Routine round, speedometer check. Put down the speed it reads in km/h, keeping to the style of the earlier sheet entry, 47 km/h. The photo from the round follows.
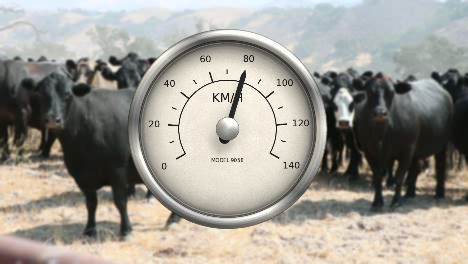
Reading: 80 km/h
